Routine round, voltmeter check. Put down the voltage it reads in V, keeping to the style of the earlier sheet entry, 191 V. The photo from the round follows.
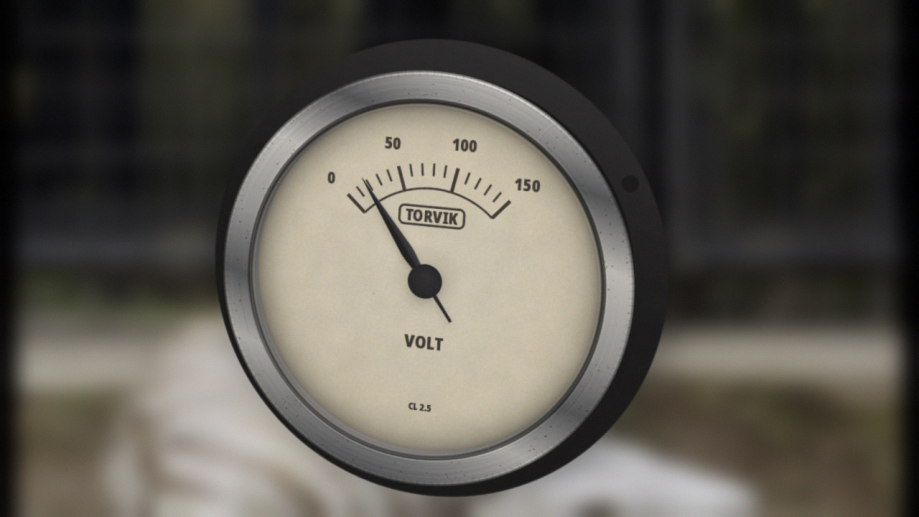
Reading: 20 V
